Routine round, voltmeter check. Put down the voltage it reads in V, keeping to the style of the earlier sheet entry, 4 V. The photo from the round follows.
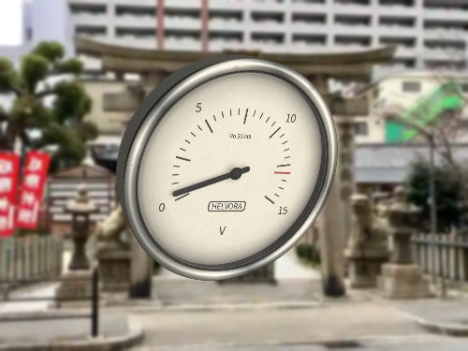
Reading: 0.5 V
